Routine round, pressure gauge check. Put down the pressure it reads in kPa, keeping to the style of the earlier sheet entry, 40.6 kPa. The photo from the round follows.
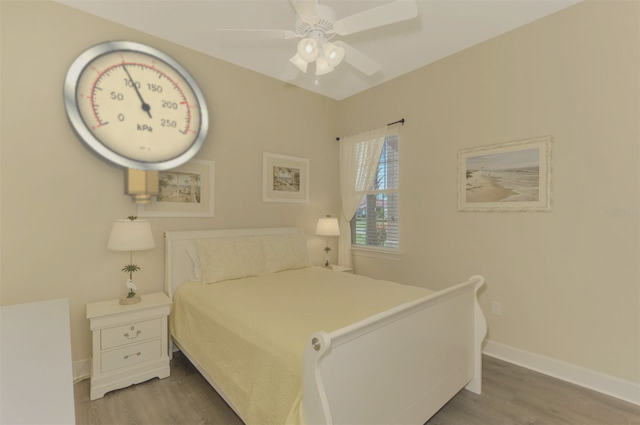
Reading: 100 kPa
